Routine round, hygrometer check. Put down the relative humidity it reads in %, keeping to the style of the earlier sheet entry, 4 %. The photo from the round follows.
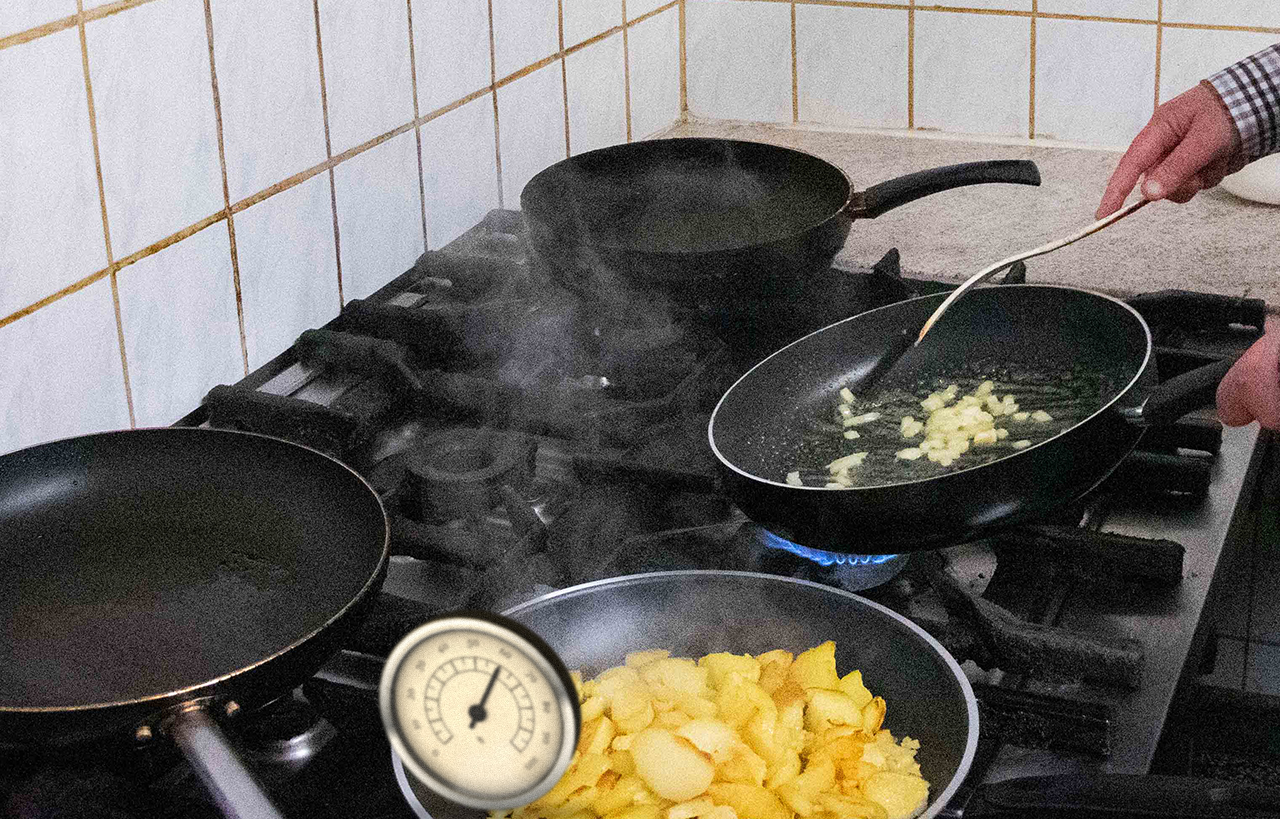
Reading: 60 %
